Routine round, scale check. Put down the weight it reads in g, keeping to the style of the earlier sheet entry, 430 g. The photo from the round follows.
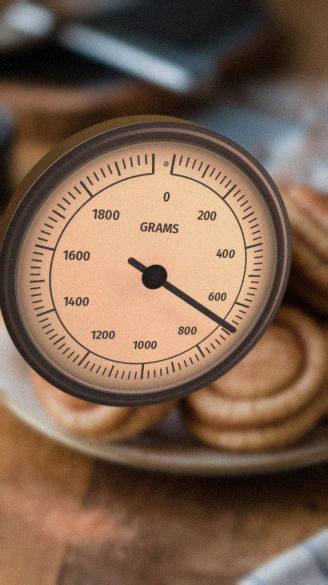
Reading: 680 g
